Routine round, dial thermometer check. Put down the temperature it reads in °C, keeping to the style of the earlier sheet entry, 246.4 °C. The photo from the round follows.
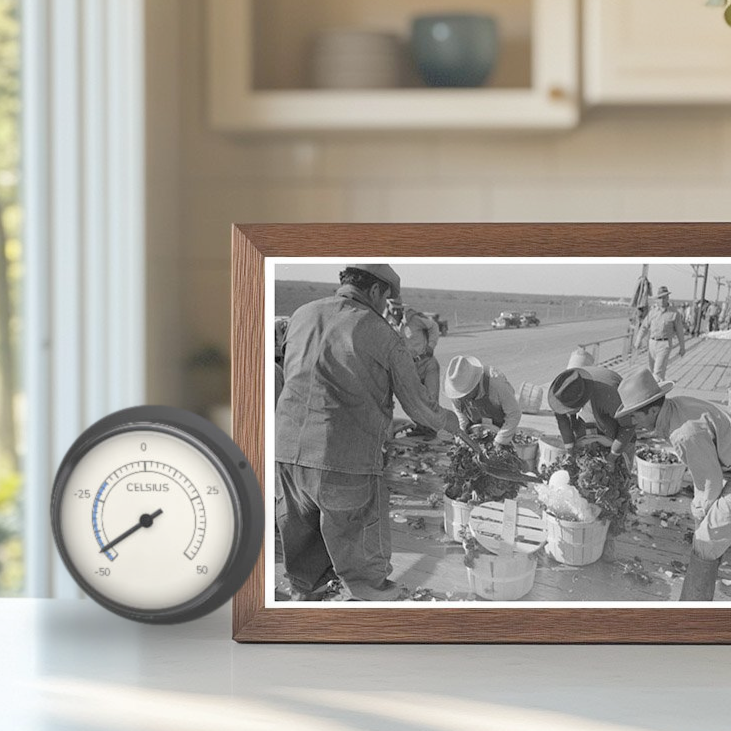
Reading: -45 °C
